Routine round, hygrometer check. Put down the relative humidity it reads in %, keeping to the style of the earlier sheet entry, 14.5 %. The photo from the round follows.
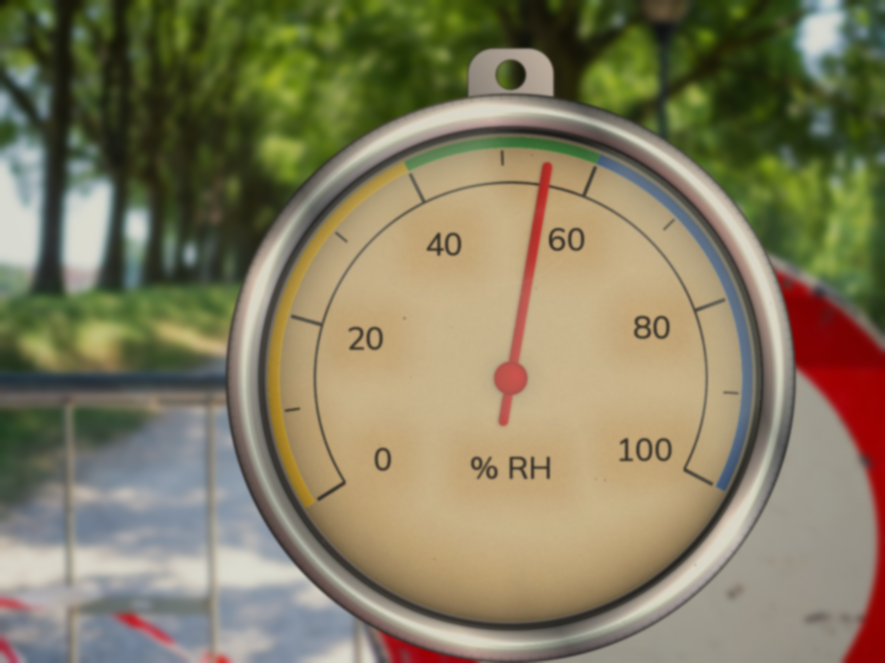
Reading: 55 %
